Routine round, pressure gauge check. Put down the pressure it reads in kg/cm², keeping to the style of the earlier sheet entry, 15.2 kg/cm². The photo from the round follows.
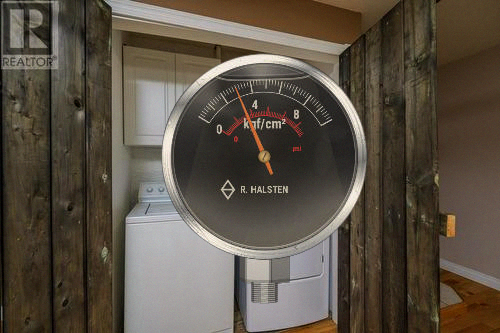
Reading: 3 kg/cm²
